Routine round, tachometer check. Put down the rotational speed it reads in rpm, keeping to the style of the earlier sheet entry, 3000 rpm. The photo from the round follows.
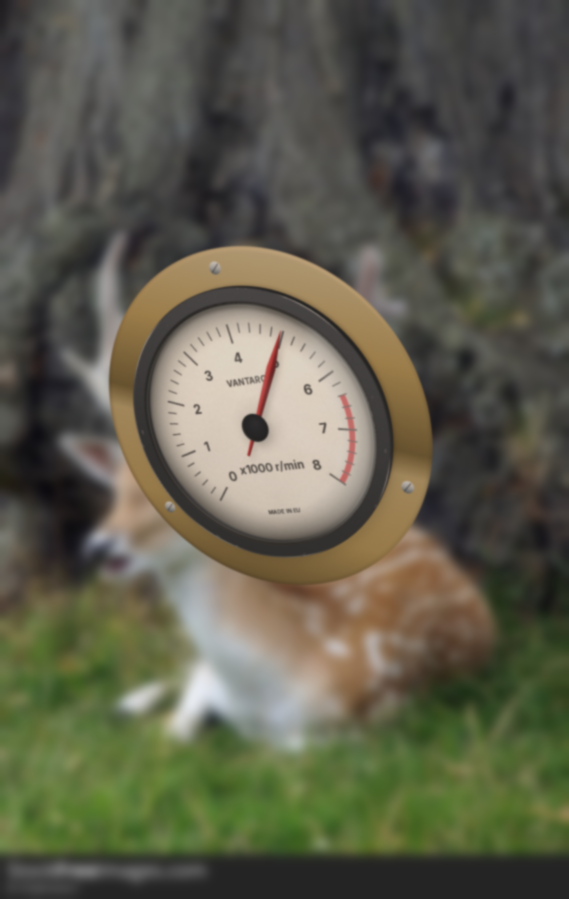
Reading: 5000 rpm
